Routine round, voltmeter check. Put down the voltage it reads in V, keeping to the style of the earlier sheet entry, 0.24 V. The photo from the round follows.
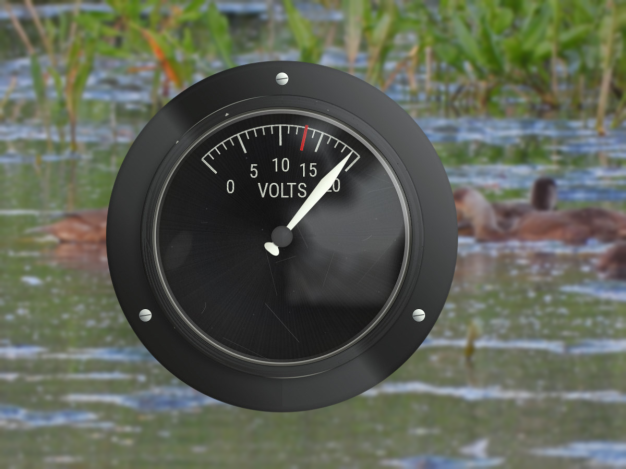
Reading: 19 V
